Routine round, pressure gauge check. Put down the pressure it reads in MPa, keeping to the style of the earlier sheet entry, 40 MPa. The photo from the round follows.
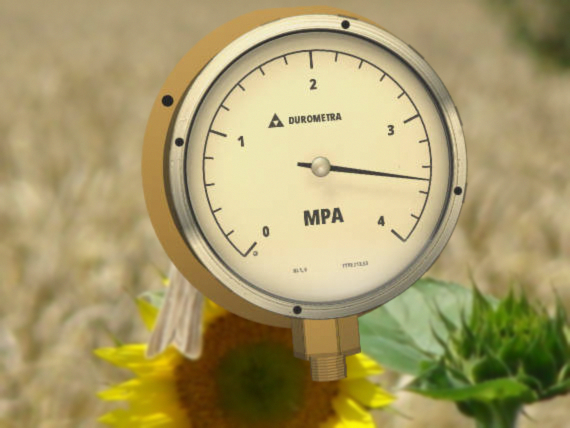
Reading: 3.5 MPa
